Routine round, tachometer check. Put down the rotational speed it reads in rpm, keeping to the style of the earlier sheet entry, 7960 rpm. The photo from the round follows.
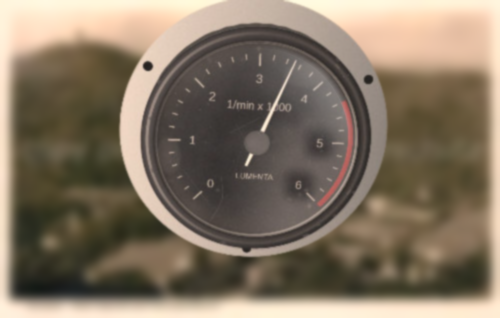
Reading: 3500 rpm
